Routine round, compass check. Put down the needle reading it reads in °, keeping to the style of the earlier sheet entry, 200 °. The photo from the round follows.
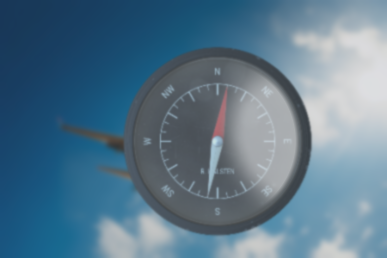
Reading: 10 °
